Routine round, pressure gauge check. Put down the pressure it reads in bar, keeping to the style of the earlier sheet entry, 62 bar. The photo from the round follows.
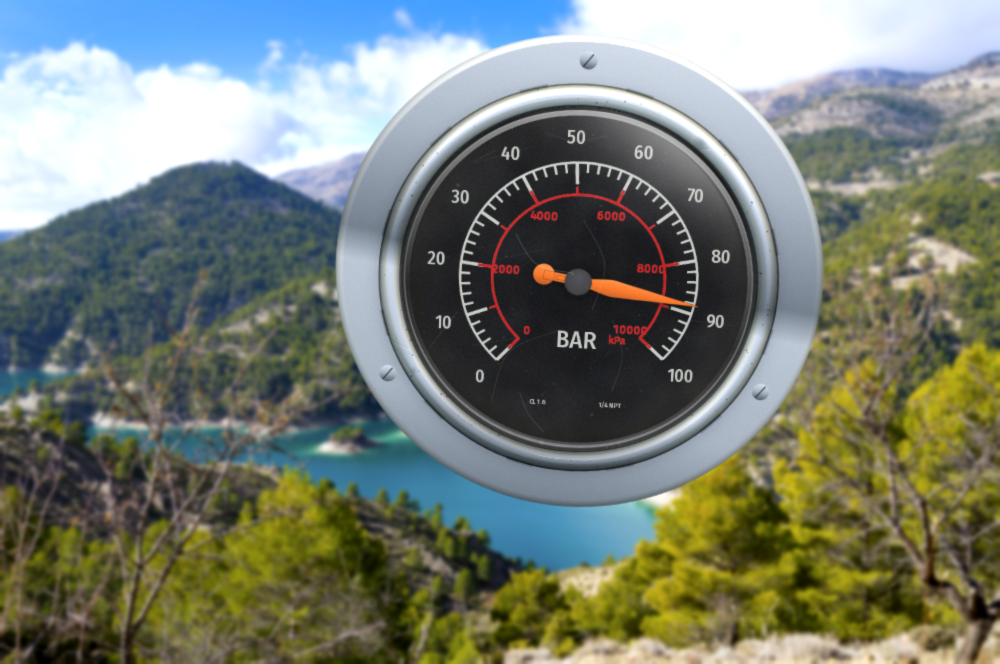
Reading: 88 bar
